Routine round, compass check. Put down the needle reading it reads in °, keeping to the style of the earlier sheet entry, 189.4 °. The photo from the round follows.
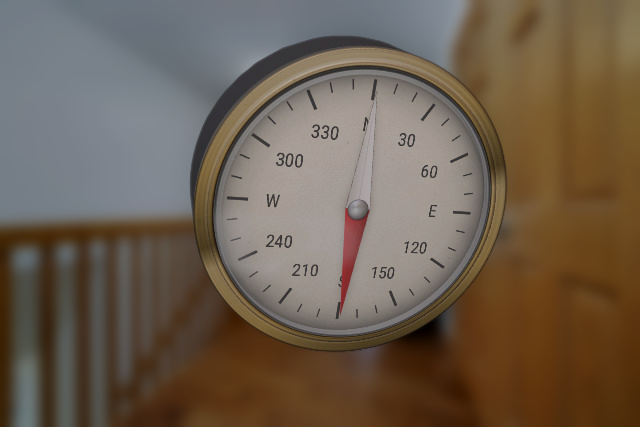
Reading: 180 °
